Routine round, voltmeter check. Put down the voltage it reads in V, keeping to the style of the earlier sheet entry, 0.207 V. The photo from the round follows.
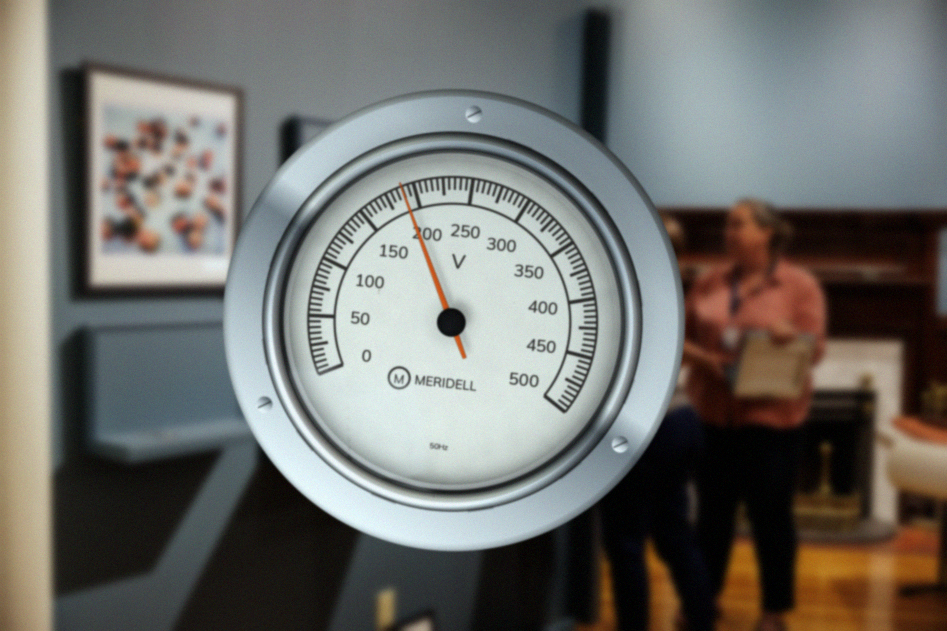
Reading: 190 V
